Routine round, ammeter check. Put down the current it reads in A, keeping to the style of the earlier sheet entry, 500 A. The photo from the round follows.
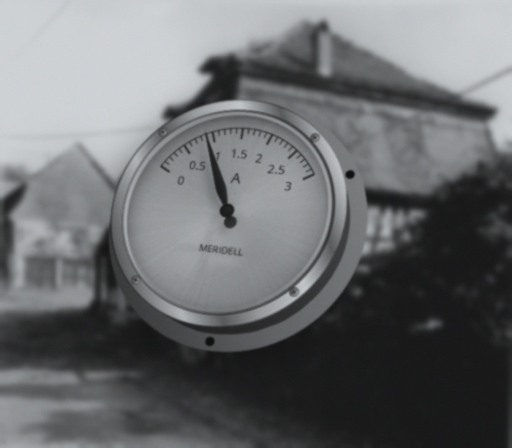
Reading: 0.9 A
